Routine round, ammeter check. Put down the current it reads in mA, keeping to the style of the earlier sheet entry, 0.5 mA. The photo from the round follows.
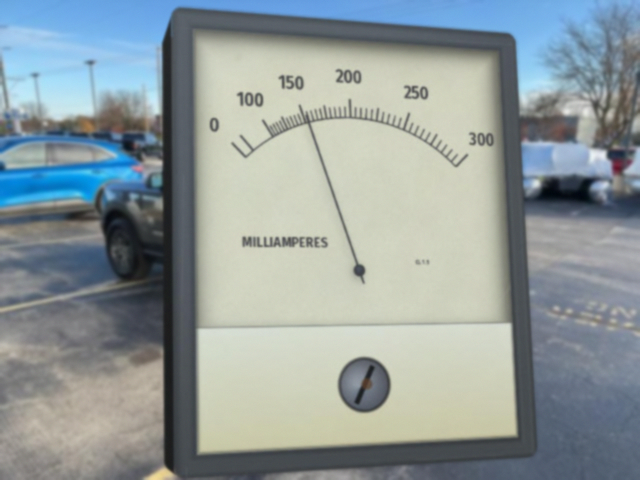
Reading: 150 mA
